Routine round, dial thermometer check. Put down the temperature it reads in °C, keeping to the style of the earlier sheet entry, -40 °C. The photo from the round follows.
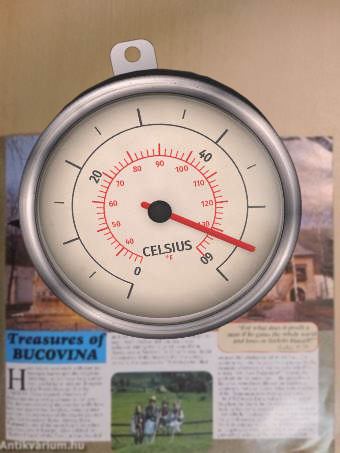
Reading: 55 °C
